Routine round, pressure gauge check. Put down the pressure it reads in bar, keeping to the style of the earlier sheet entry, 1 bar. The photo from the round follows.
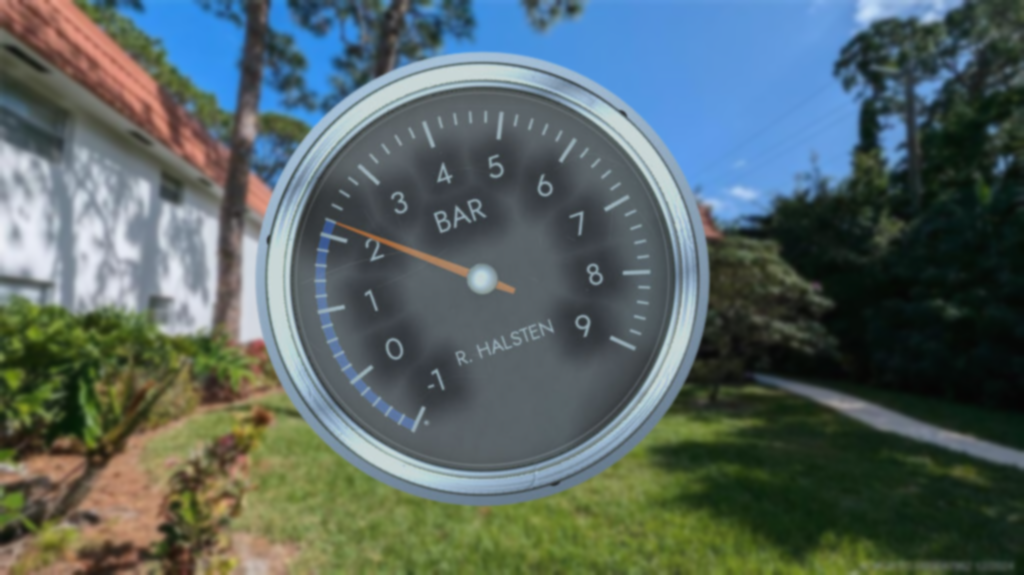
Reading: 2.2 bar
